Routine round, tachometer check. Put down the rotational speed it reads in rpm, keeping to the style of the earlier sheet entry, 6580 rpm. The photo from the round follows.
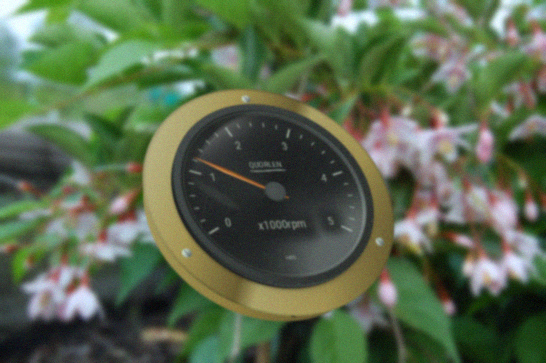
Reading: 1200 rpm
